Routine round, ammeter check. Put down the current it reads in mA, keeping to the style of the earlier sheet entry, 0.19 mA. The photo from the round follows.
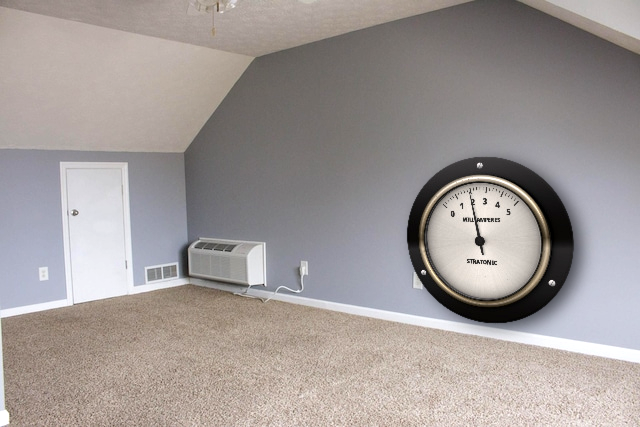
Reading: 2 mA
